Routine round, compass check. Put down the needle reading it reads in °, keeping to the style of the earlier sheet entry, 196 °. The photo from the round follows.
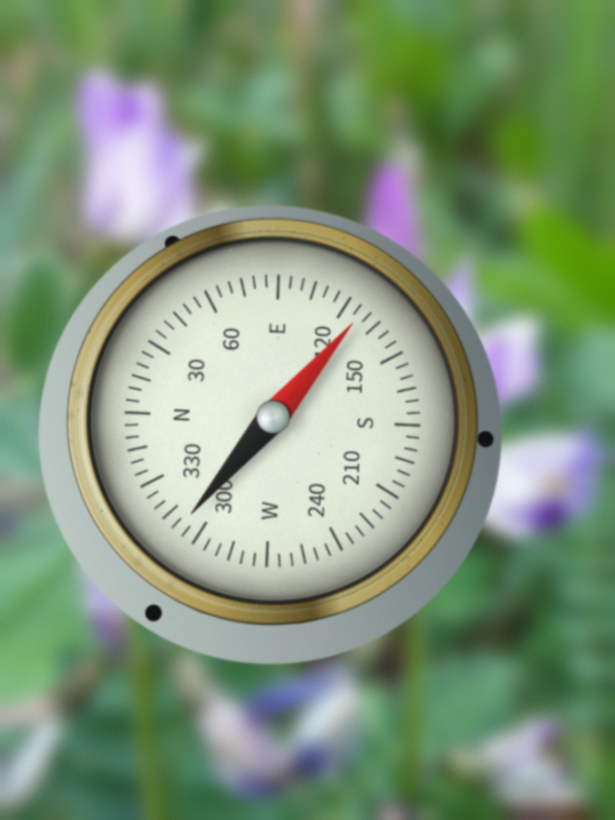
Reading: 127.5 °
